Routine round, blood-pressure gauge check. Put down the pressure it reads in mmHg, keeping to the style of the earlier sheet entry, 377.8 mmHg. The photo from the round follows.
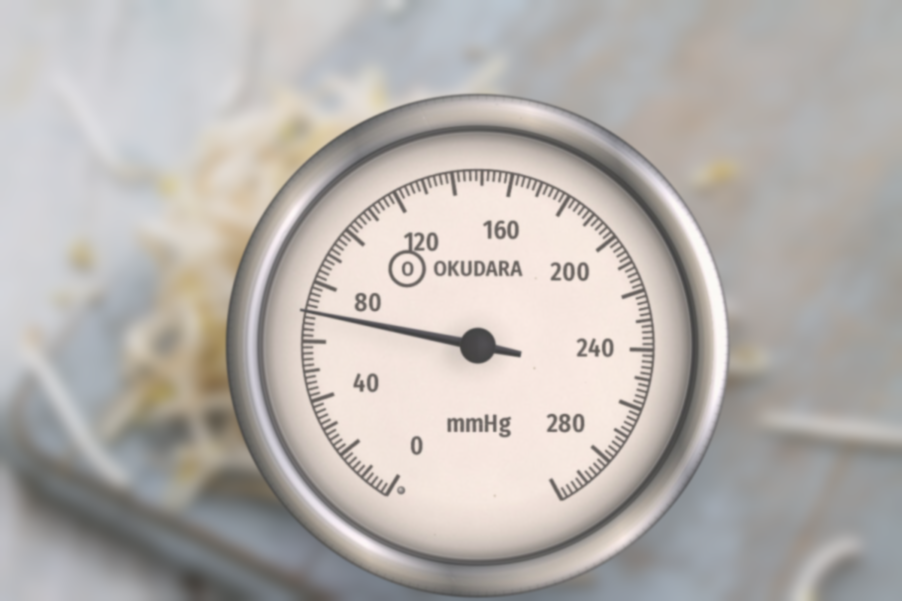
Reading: 70 mmHg
